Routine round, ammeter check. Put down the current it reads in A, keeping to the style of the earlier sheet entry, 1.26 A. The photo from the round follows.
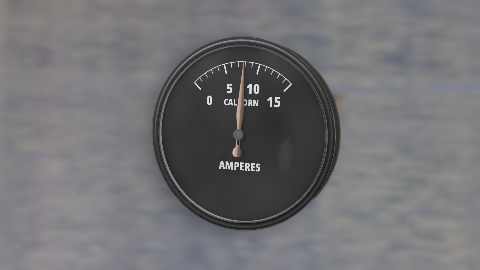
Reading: 8 A
